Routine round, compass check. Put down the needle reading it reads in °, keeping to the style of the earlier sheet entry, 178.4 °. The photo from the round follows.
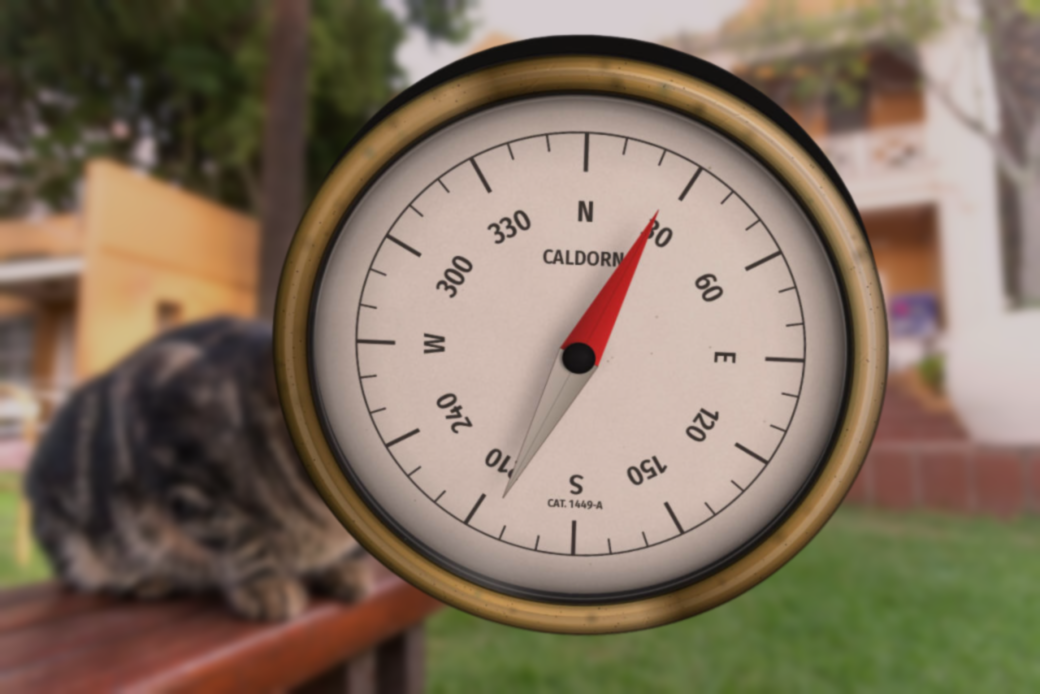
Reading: 25 °
